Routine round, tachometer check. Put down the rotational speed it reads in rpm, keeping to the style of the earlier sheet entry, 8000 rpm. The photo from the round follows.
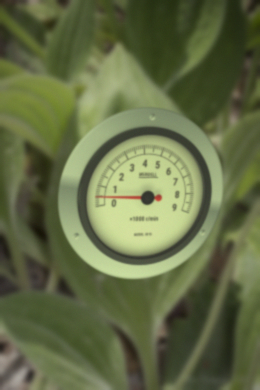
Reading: 500 rpm
